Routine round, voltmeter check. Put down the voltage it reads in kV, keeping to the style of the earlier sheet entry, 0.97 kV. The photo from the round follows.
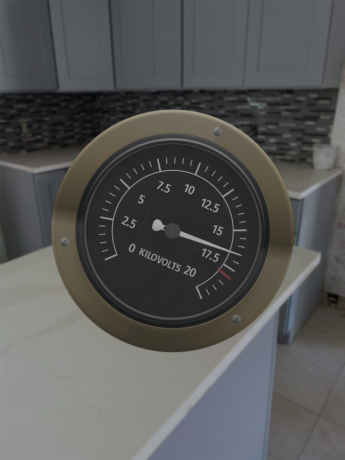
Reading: 16.5 kV
